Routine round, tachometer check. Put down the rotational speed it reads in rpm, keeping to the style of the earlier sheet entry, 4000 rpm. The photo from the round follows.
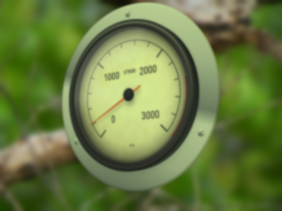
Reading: 200 rpm
